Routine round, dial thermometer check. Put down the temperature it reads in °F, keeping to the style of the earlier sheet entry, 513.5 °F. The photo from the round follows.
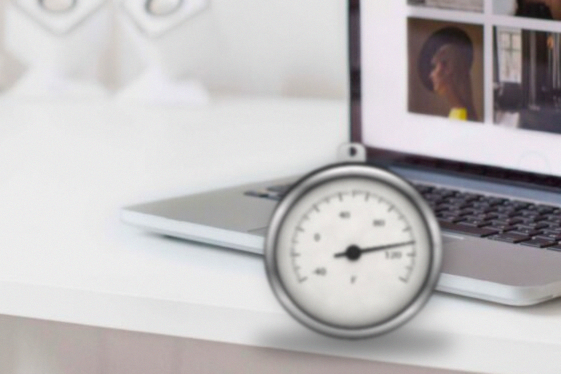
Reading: 110 °F
